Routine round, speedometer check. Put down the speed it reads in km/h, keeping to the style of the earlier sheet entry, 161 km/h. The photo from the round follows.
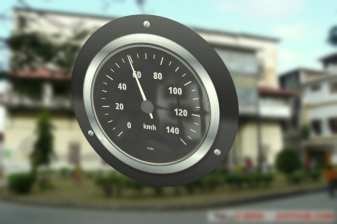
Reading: 60 km/h
